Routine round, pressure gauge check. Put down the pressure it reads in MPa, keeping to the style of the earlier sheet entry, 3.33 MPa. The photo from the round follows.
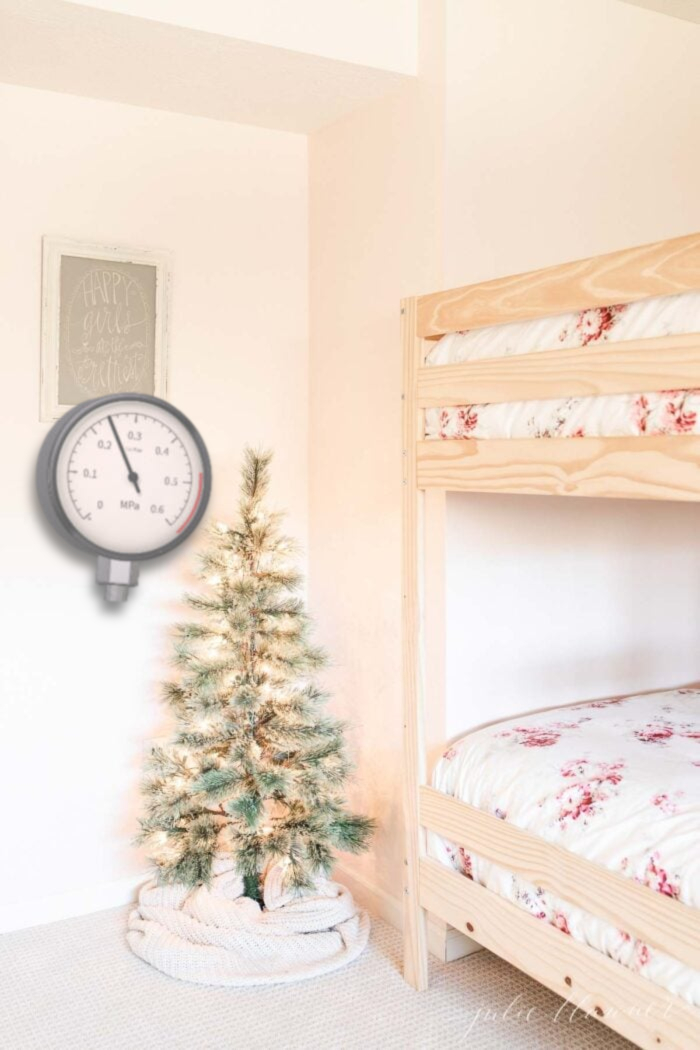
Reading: 0.24 MPa
